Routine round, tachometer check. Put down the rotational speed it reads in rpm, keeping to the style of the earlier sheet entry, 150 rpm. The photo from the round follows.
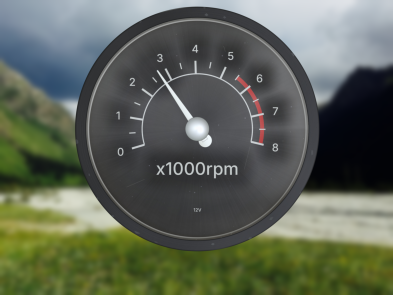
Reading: 2750 rpm
